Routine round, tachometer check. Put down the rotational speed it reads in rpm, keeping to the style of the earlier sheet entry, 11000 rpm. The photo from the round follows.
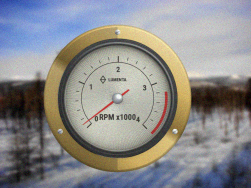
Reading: 100 rpm
